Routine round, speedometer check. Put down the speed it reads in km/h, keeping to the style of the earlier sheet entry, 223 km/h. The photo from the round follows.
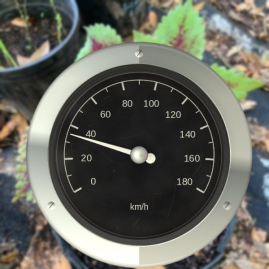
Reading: 35 km/h
